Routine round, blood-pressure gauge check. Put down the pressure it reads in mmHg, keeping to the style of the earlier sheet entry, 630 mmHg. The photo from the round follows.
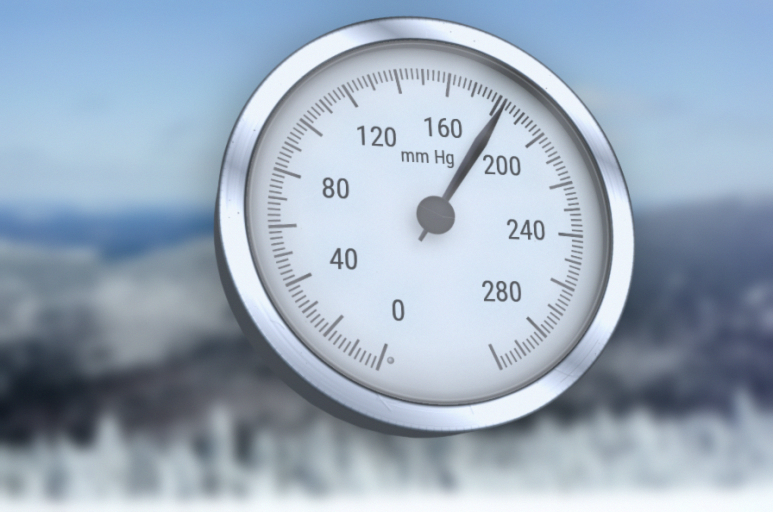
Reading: 182 mmHg
